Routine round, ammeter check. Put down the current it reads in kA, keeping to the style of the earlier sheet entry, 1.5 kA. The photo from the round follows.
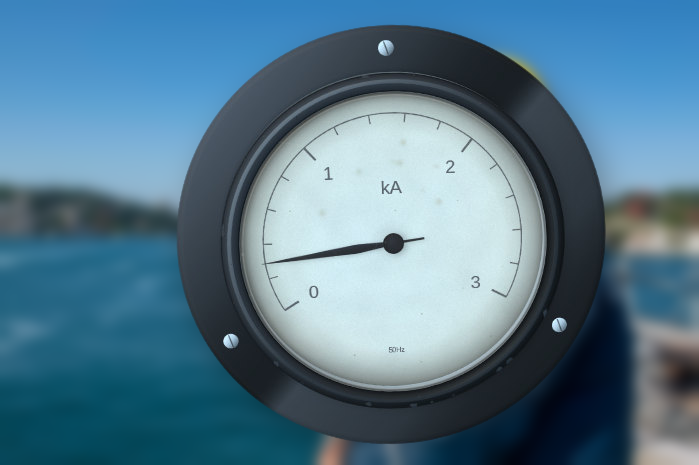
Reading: 0.3 kA
